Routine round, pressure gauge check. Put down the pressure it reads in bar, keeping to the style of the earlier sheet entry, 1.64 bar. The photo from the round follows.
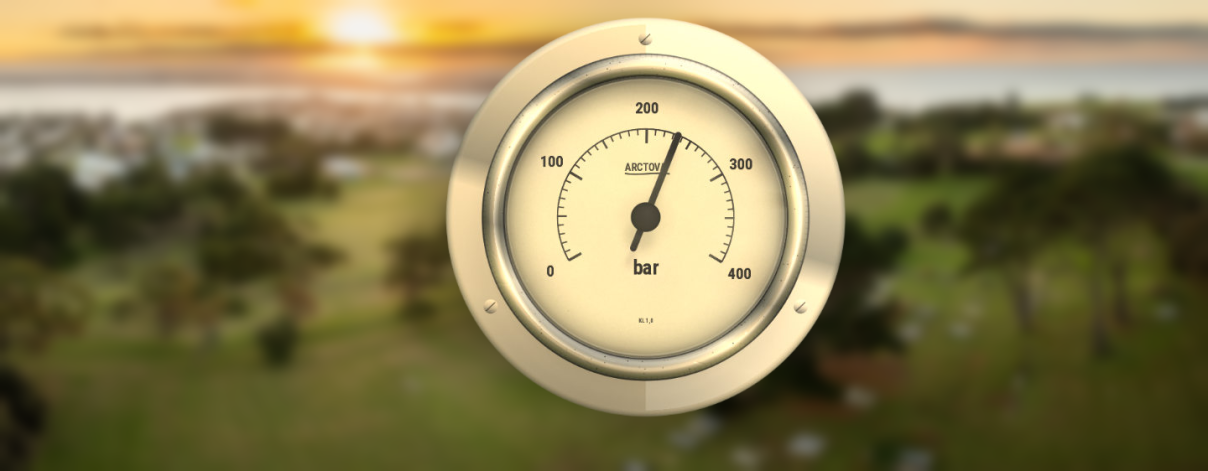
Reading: 235 bar
